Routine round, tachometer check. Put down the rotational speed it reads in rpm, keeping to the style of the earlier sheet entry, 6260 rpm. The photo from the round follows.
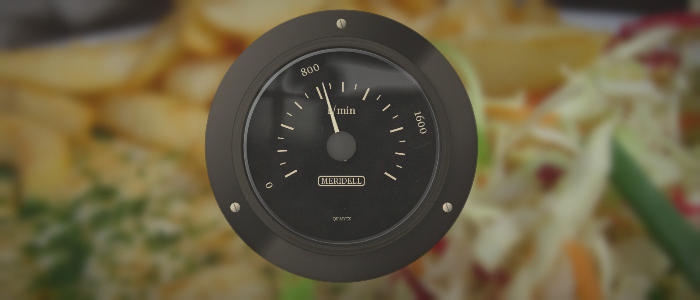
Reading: 850 rpm
